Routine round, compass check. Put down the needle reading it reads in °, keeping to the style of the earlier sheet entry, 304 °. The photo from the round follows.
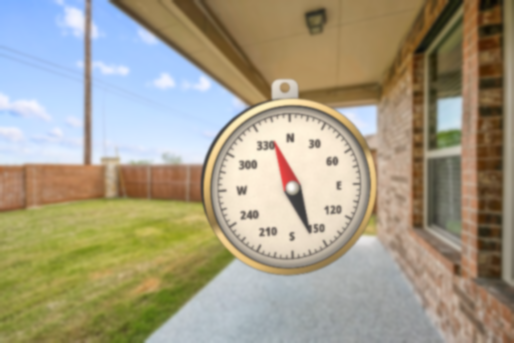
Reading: 340 °
